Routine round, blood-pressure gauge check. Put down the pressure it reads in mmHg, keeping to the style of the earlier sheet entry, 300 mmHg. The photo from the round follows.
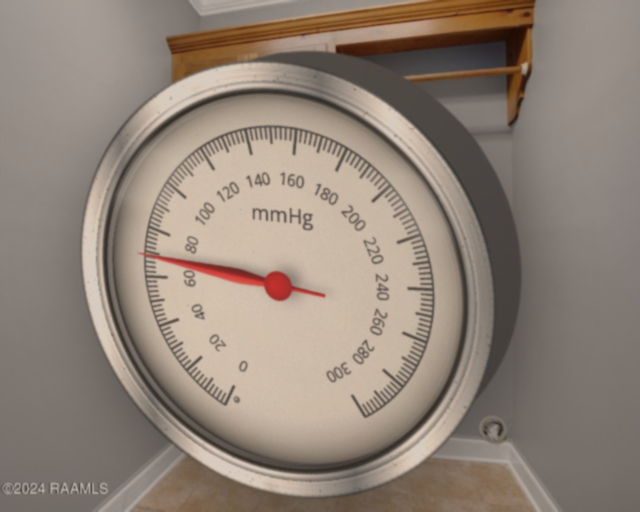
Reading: 70 mmHg
